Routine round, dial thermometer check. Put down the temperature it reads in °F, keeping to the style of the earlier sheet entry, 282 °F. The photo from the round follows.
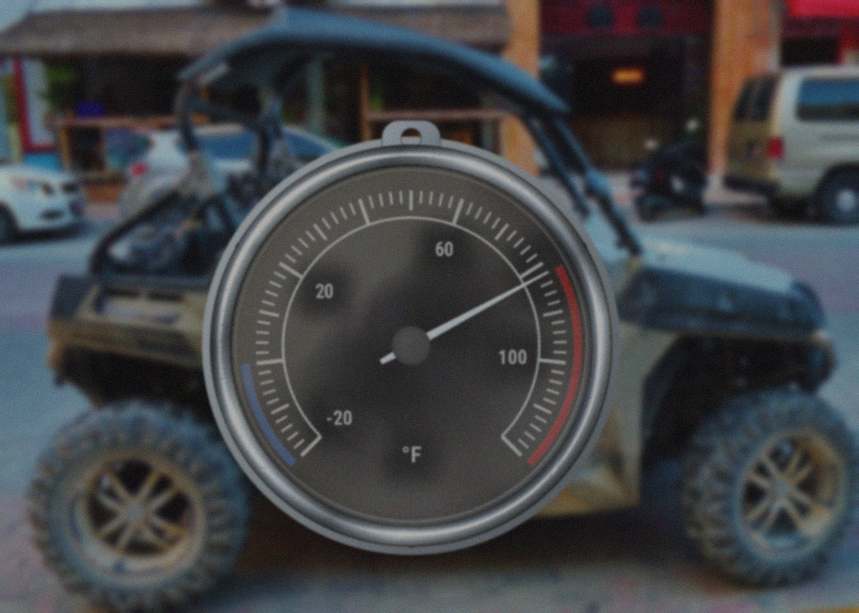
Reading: 82 °F
